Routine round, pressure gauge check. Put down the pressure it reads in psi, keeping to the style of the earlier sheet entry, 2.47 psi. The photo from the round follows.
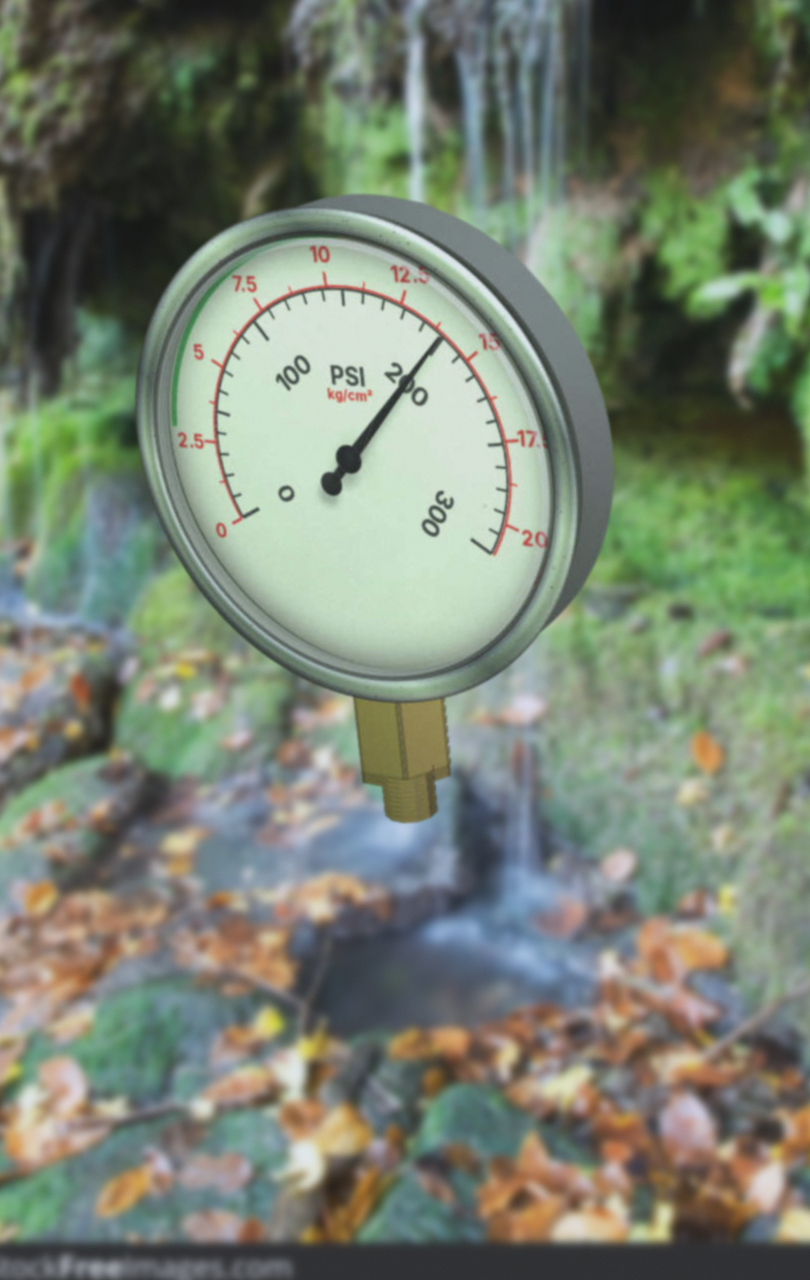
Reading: 200 psi
